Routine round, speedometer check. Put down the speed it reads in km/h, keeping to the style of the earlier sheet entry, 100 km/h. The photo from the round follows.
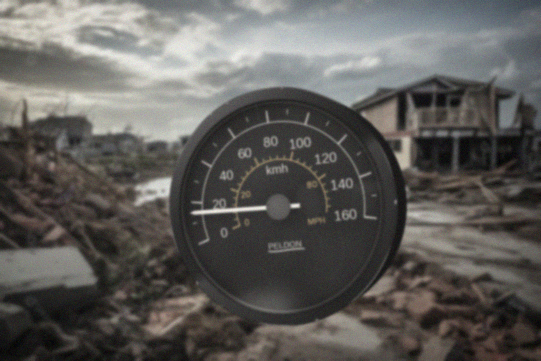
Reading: 15 km/h
